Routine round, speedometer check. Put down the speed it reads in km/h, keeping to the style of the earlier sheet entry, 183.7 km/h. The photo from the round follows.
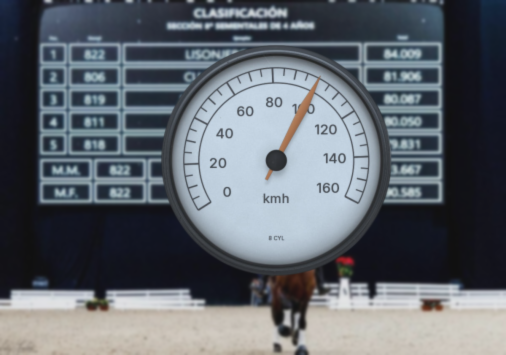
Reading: 100 km/h
